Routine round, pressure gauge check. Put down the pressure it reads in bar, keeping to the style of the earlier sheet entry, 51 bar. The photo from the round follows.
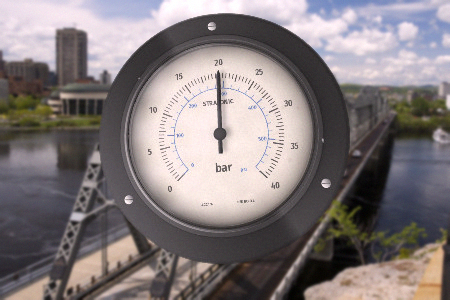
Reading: 20 bar
